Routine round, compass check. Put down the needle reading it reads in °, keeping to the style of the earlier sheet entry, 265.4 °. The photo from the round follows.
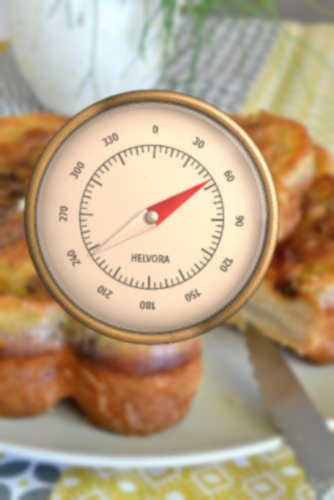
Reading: 55 °
